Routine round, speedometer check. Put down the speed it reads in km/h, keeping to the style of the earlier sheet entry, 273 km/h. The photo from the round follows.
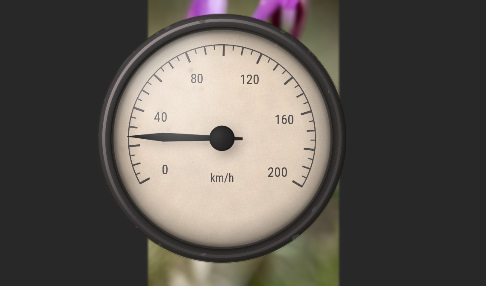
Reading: 25 km/h
